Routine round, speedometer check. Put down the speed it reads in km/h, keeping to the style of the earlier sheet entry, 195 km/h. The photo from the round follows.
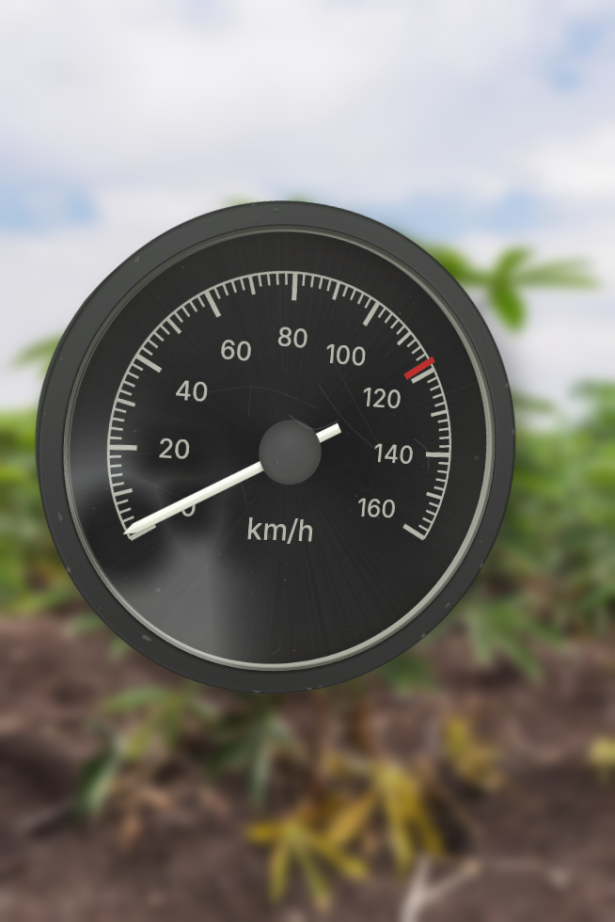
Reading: 2 km/h
